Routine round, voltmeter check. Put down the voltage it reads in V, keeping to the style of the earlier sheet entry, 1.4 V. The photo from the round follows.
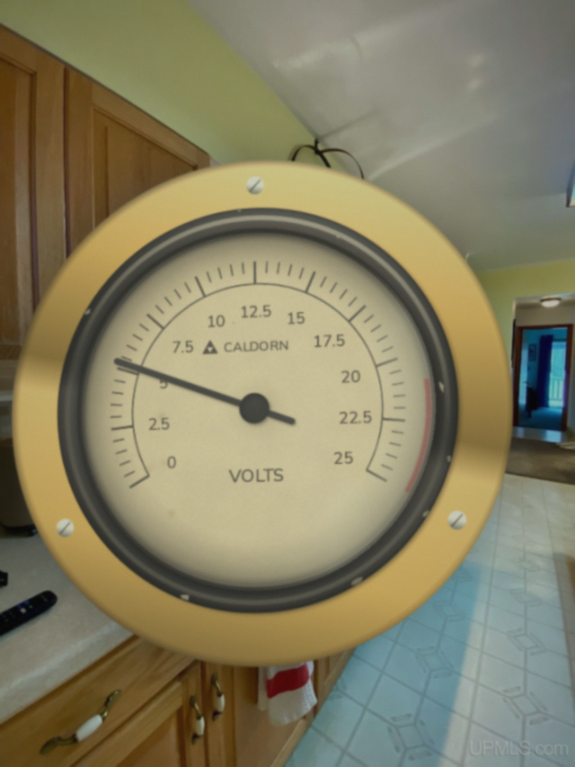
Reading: 5.25 V
